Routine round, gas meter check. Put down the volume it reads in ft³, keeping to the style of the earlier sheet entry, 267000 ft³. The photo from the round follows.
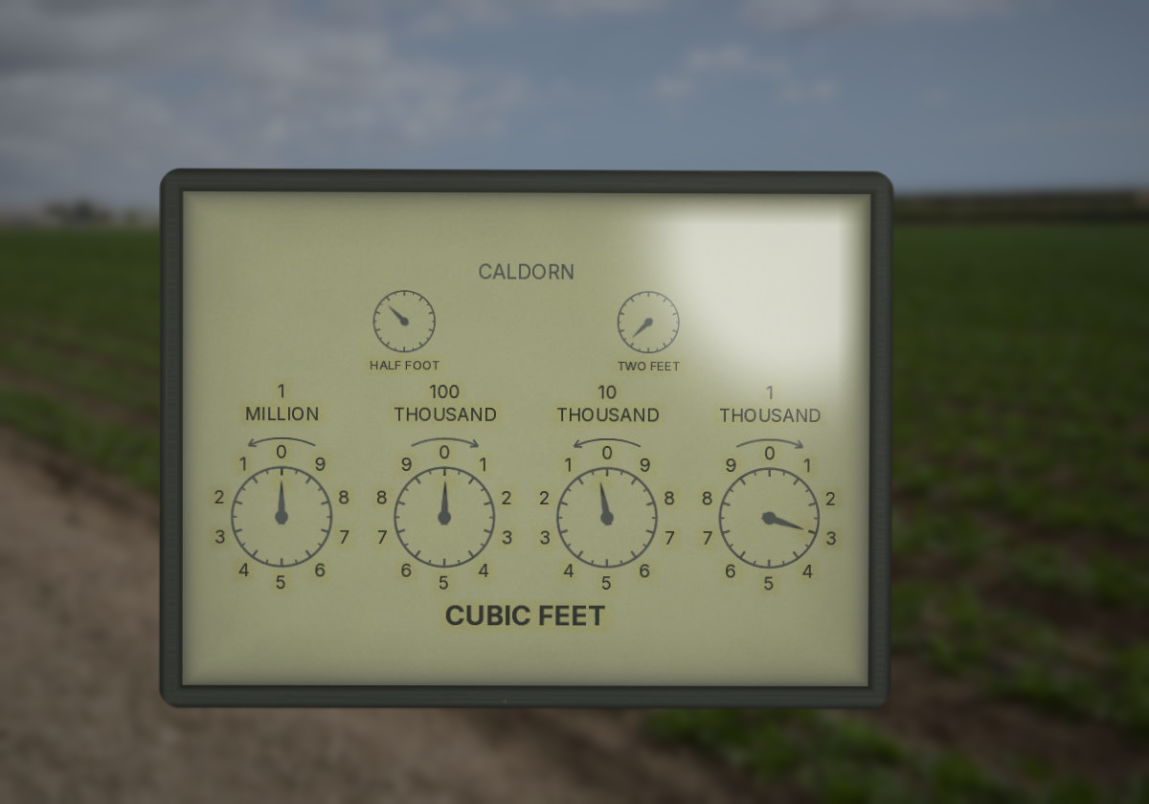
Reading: 300 ft³
